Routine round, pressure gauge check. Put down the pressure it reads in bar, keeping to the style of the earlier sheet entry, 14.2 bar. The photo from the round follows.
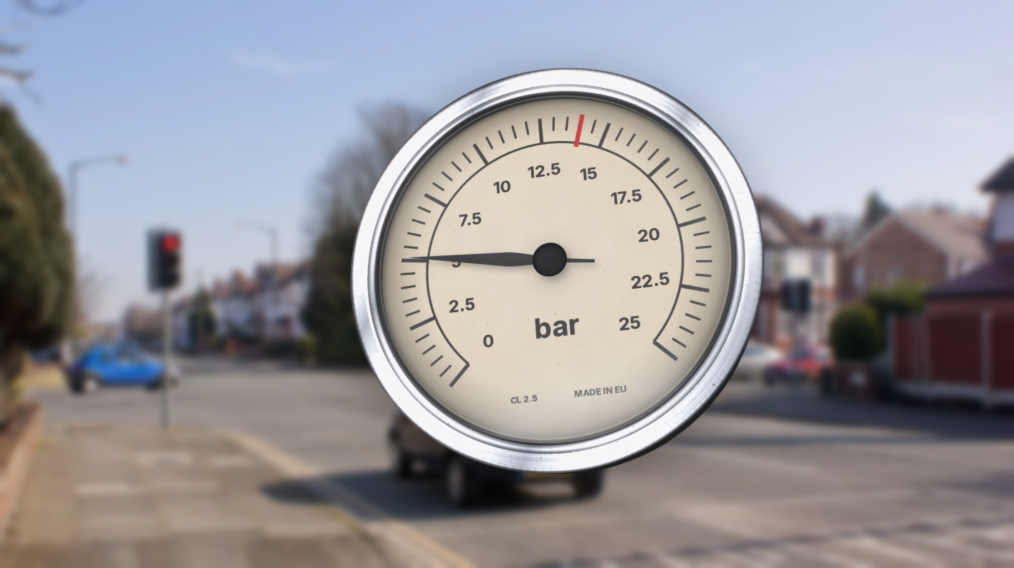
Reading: 5 bar
